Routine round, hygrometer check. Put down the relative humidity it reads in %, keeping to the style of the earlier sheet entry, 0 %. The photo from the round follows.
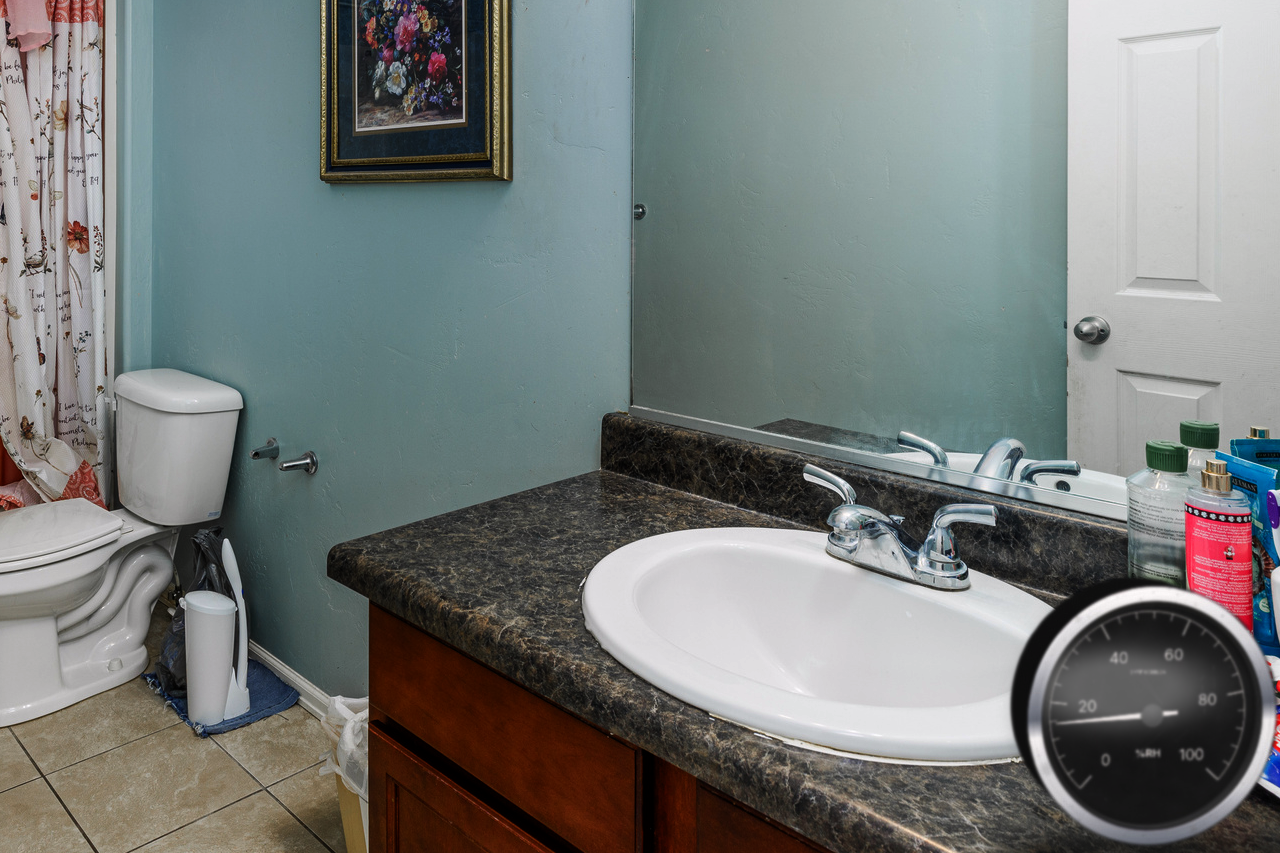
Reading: 16 %
